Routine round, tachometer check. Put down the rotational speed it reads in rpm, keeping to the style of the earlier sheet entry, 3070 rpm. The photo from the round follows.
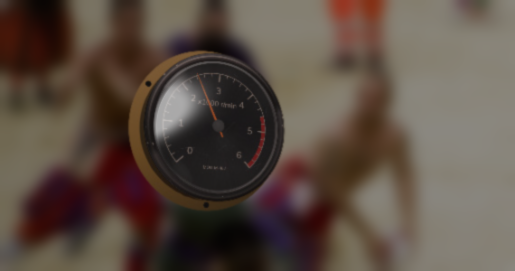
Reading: 2400 rpm
